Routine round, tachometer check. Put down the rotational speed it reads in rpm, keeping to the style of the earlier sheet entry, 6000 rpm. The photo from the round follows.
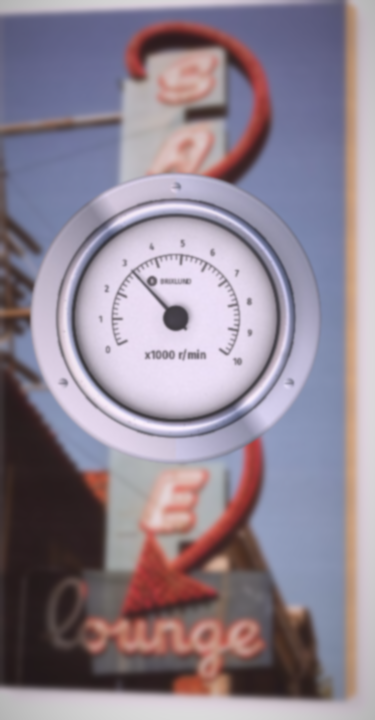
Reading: 3000 rpm
